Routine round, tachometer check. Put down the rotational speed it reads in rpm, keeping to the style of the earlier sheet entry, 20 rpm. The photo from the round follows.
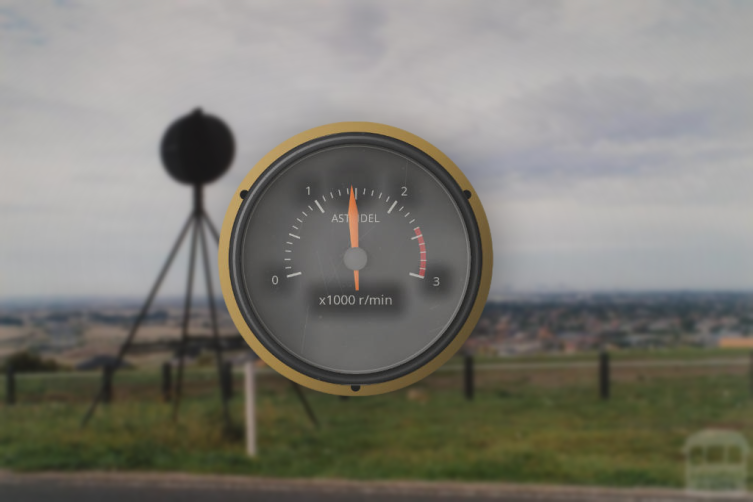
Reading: 1450 rpm
